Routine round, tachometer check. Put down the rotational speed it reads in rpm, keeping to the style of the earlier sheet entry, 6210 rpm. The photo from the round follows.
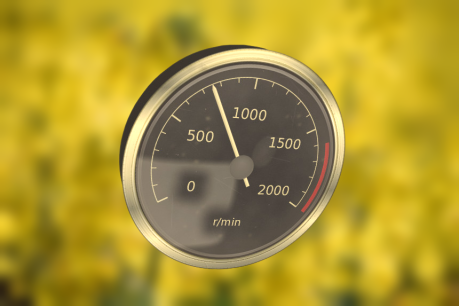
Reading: 750 rpm
